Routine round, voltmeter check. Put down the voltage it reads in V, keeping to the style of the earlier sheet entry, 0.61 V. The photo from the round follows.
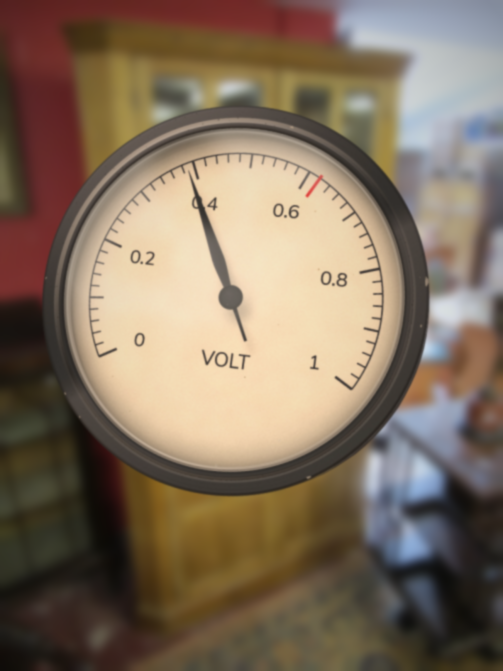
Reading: 0.39 V
